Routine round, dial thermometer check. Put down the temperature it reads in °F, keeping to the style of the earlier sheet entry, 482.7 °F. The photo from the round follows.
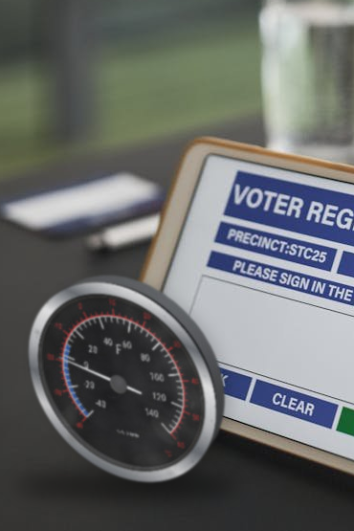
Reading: 0 °F
